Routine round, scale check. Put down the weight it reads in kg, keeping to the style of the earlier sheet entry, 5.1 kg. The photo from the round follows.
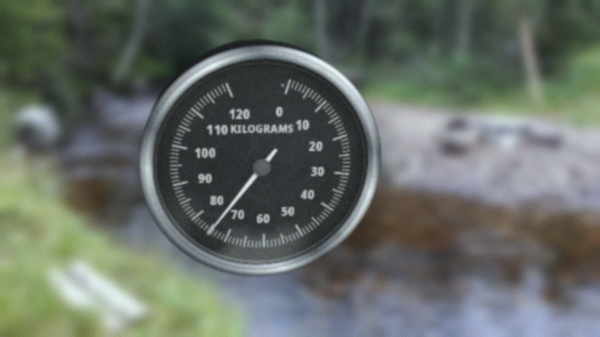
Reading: 75 kg
